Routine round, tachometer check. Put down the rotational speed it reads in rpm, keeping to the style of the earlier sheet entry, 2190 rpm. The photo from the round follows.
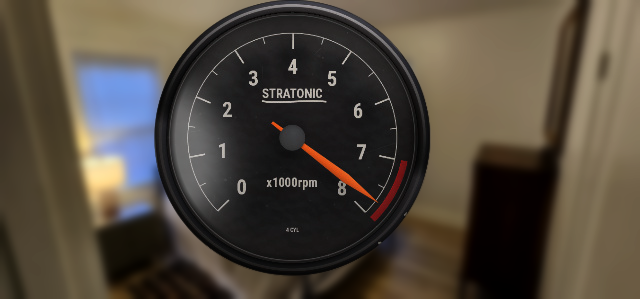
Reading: 7750 rpm
